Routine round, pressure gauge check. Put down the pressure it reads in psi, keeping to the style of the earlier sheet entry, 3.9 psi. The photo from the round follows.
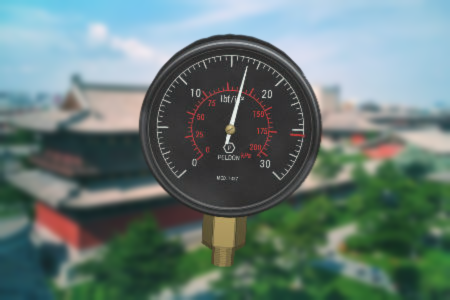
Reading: 16.5 psi
